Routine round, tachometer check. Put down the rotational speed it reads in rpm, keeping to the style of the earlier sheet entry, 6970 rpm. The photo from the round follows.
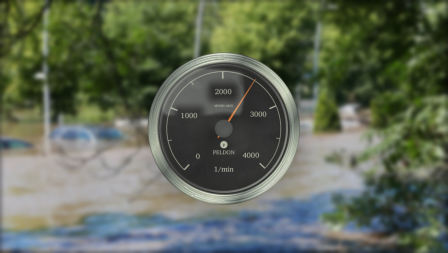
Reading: 2500 rpm
